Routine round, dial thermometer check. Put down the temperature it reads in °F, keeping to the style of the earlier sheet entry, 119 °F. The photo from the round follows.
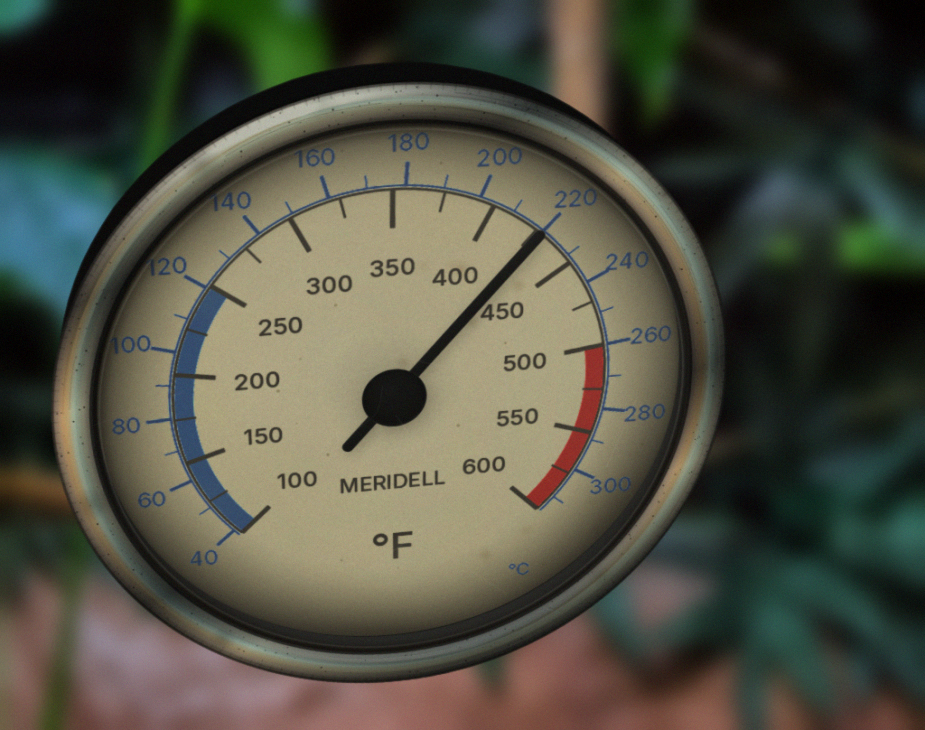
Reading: 425 °F
